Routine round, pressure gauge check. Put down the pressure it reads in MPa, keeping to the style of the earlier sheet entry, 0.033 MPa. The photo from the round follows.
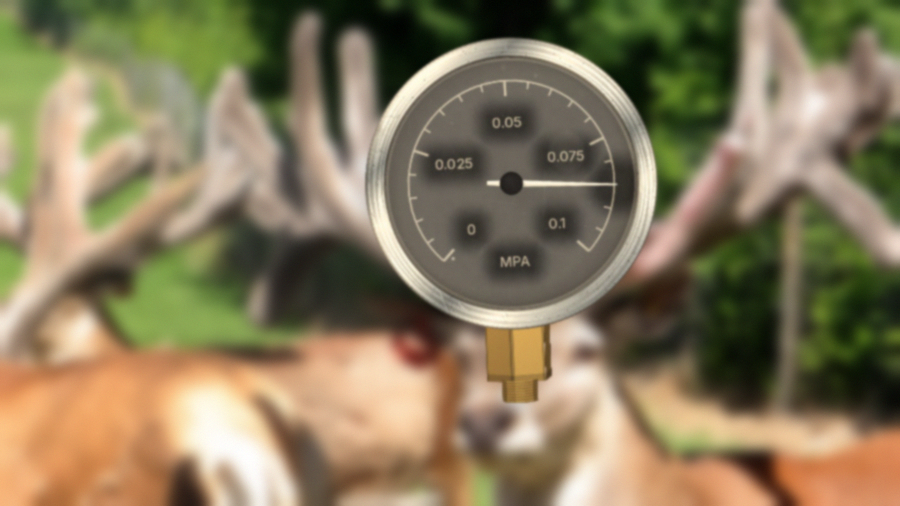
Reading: 0.085 MPa
